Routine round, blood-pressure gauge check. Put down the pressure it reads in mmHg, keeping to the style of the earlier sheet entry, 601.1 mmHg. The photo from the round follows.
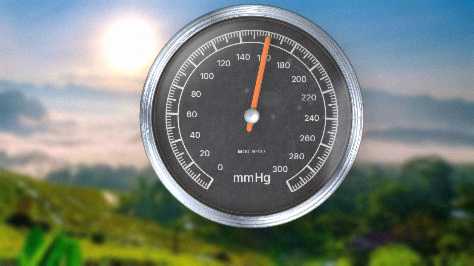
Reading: 160 mmHg
